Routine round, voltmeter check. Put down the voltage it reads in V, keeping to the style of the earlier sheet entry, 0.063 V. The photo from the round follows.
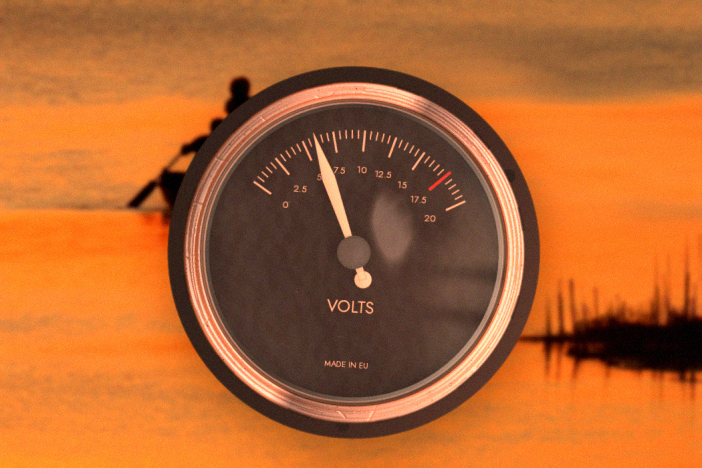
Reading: 6 V
